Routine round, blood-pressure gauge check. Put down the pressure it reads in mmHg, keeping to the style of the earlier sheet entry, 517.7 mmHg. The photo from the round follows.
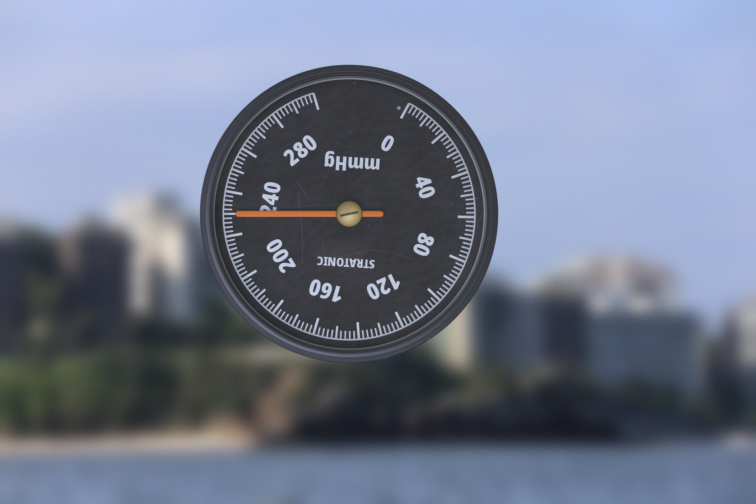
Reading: 230 mmHg
